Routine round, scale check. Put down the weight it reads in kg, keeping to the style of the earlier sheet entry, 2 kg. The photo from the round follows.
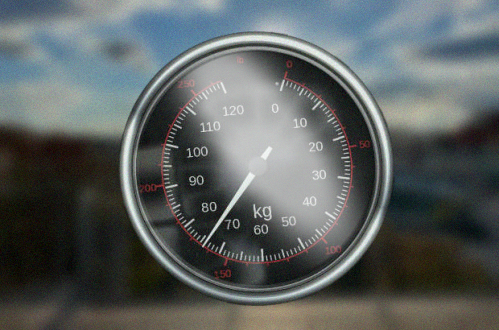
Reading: 74 kg
